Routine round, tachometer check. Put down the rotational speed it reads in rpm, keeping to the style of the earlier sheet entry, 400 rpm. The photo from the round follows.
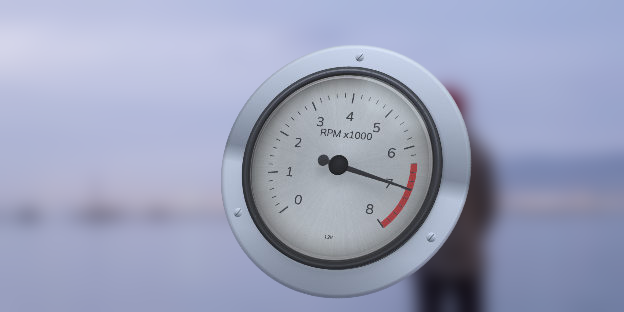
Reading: 7000 rpm
